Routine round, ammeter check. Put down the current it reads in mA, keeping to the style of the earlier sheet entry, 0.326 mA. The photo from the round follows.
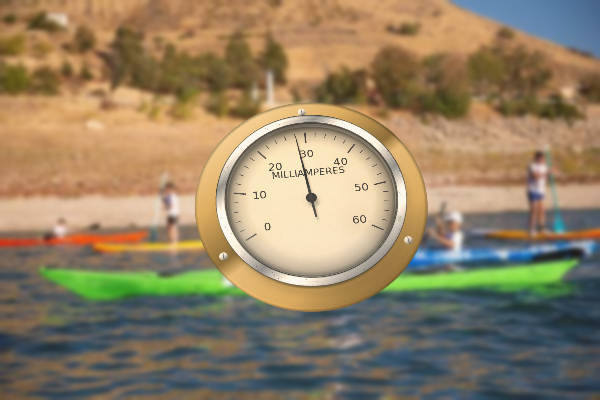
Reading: 28 mA
